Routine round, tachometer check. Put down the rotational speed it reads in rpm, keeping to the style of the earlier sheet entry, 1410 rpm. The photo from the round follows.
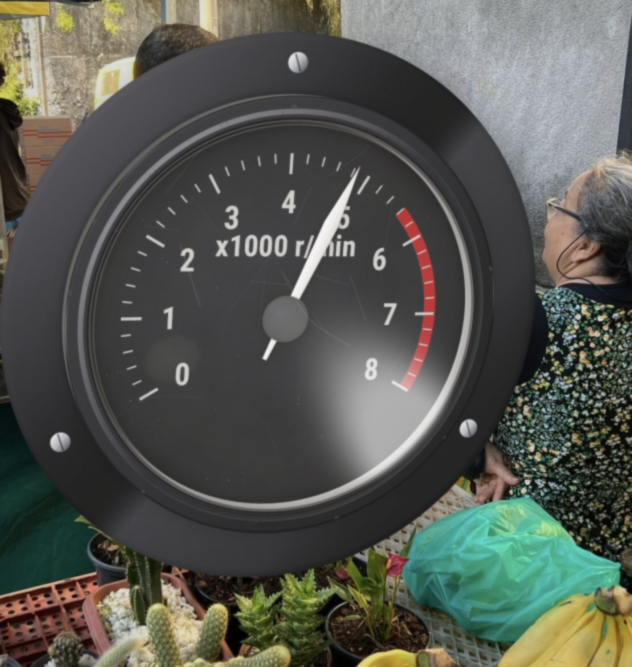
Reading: 4800 rpm
